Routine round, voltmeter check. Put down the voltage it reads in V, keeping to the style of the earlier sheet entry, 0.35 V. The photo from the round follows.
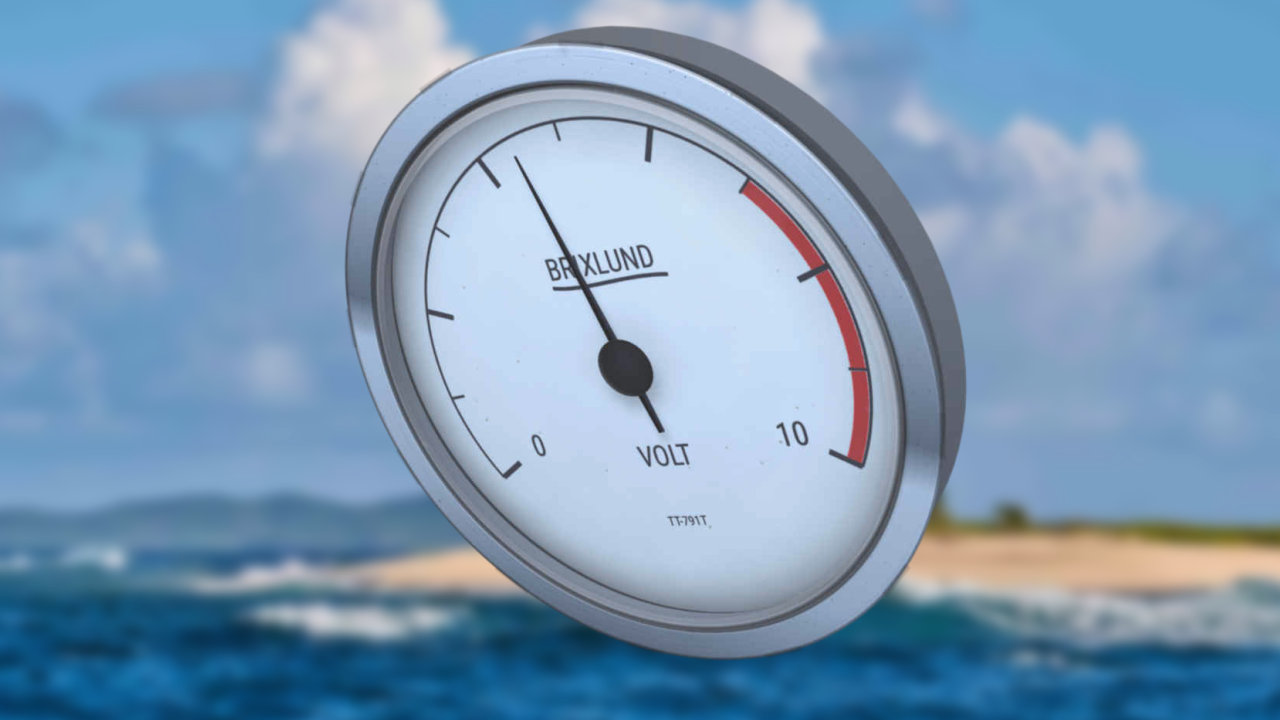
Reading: 4.5 V
